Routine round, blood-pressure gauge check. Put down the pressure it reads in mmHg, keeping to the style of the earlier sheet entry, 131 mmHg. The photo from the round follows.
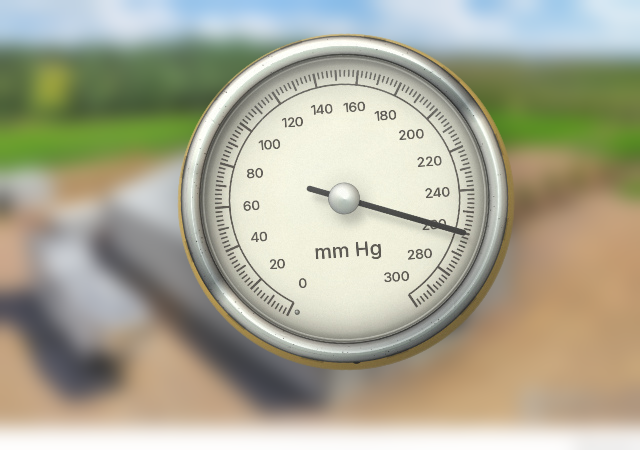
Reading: 260 mmHg
